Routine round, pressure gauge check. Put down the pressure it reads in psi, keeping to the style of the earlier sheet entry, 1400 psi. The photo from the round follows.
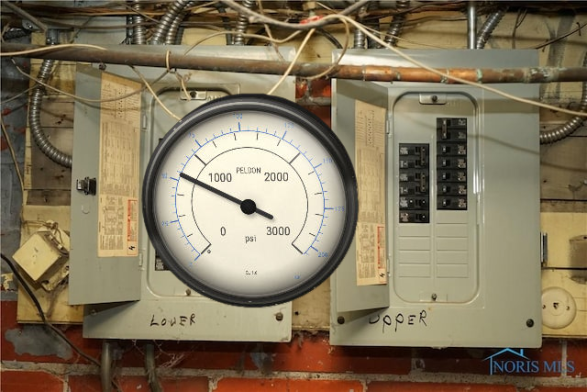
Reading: 800 psi
